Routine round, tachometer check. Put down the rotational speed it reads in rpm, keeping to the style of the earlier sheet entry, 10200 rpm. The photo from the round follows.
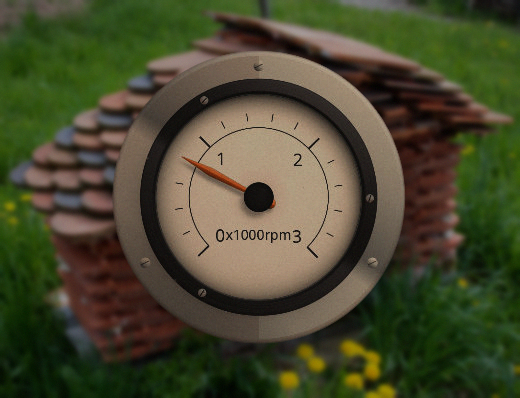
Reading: 800 rpm
